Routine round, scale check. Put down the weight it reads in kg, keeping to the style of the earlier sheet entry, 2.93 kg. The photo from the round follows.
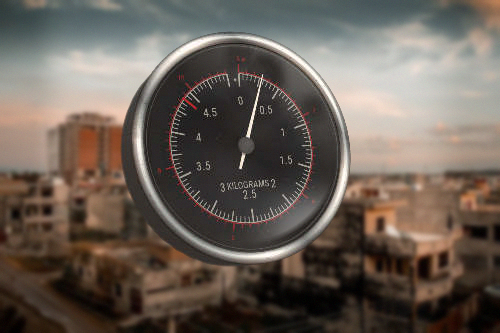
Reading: 0.25 kg
